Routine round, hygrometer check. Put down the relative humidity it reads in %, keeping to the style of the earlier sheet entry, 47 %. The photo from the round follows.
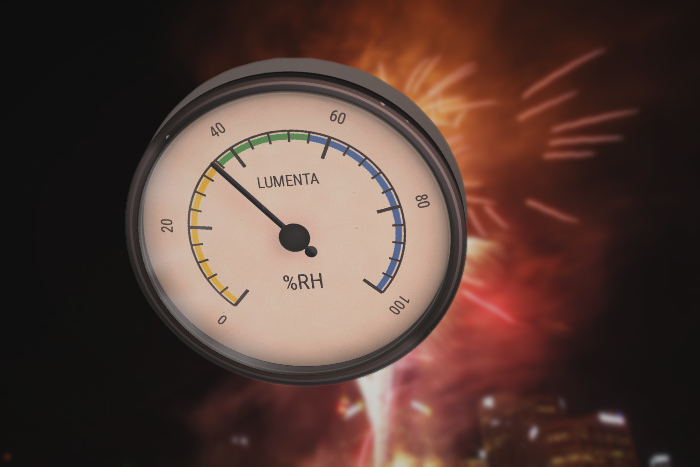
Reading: 36 %
